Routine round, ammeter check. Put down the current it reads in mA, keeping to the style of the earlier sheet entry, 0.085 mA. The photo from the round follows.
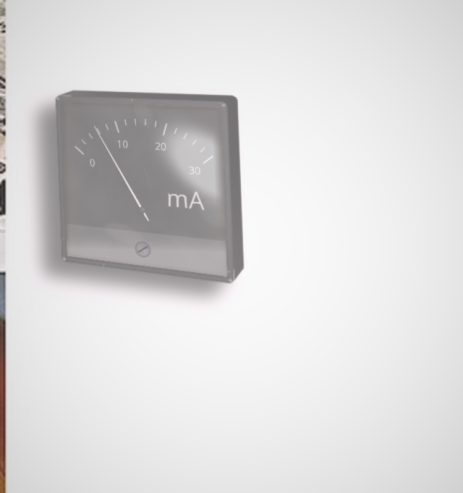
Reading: 6 mA
